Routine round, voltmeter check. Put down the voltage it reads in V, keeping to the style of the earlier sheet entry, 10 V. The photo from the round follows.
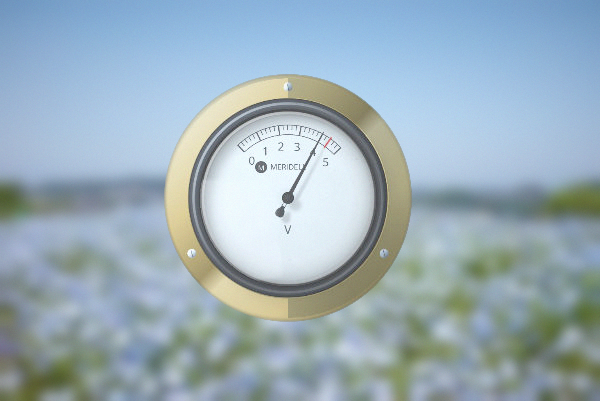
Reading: 4 V
